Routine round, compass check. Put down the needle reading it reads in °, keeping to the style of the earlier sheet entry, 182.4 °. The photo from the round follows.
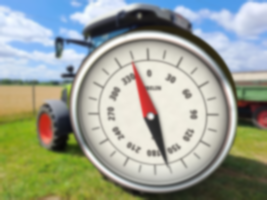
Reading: 345 °
